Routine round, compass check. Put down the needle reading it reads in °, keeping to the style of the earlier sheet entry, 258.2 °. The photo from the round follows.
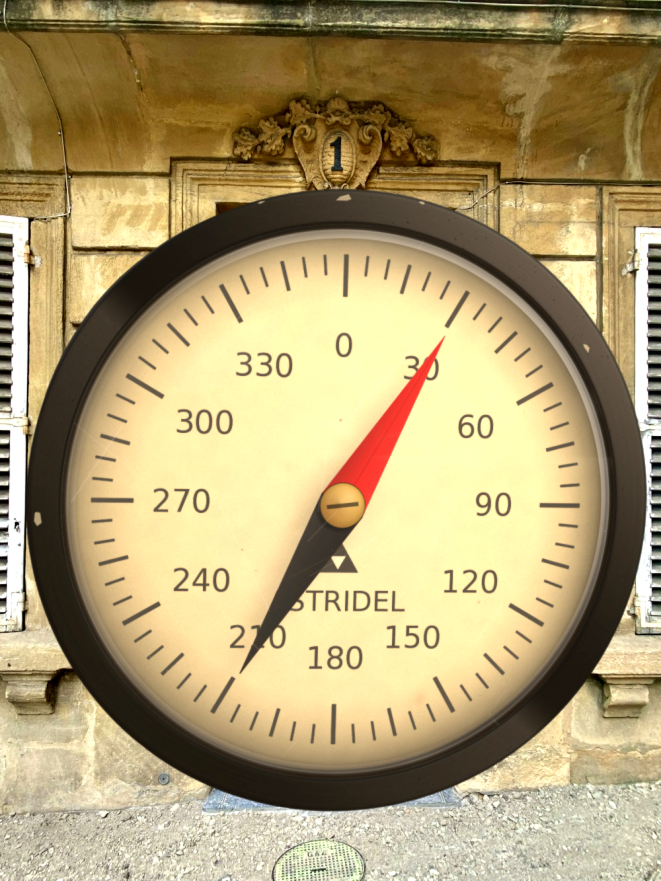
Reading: 30 °
